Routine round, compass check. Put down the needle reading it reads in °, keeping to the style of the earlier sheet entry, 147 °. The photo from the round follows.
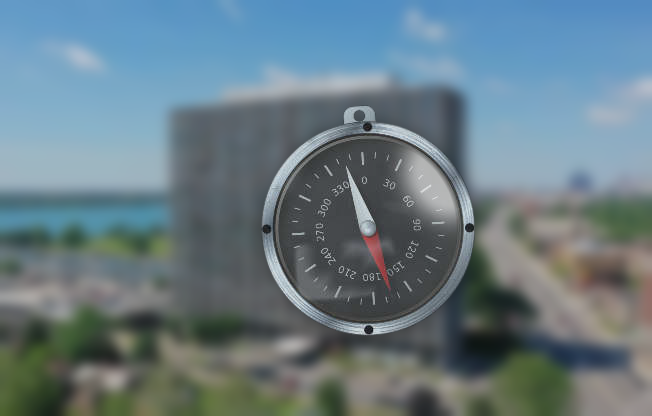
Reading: 165 °
